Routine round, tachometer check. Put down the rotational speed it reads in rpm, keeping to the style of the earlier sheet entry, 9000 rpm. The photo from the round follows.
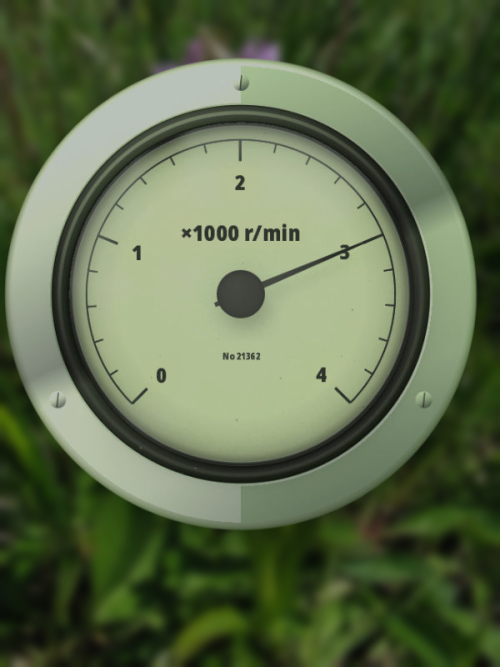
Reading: 3000 rpm
